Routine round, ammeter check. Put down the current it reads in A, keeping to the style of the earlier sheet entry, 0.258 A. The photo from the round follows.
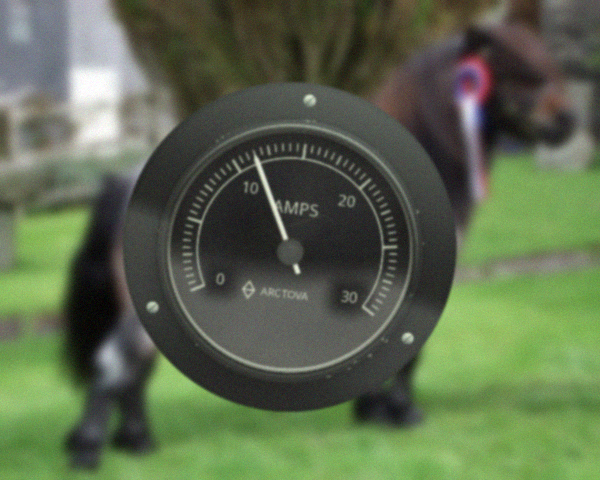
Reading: 11.5 A
